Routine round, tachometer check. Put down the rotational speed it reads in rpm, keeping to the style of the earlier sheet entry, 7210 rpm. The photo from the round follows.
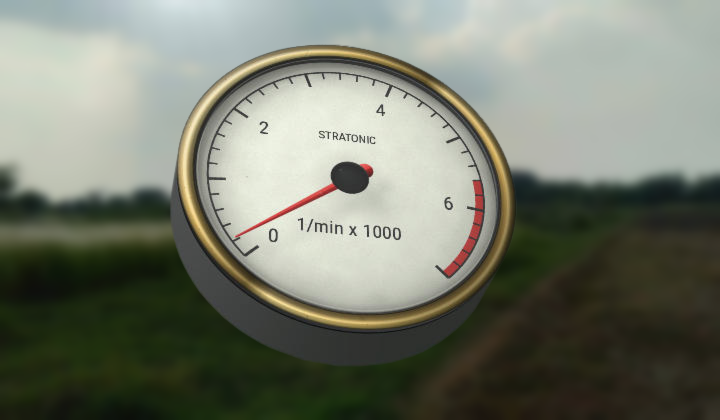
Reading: 200 rpm
